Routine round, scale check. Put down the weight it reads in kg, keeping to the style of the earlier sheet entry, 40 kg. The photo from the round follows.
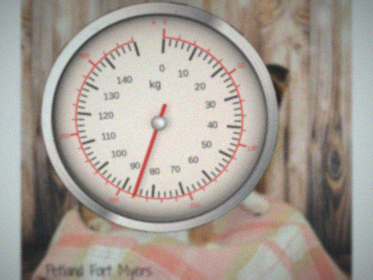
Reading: 86 kg
